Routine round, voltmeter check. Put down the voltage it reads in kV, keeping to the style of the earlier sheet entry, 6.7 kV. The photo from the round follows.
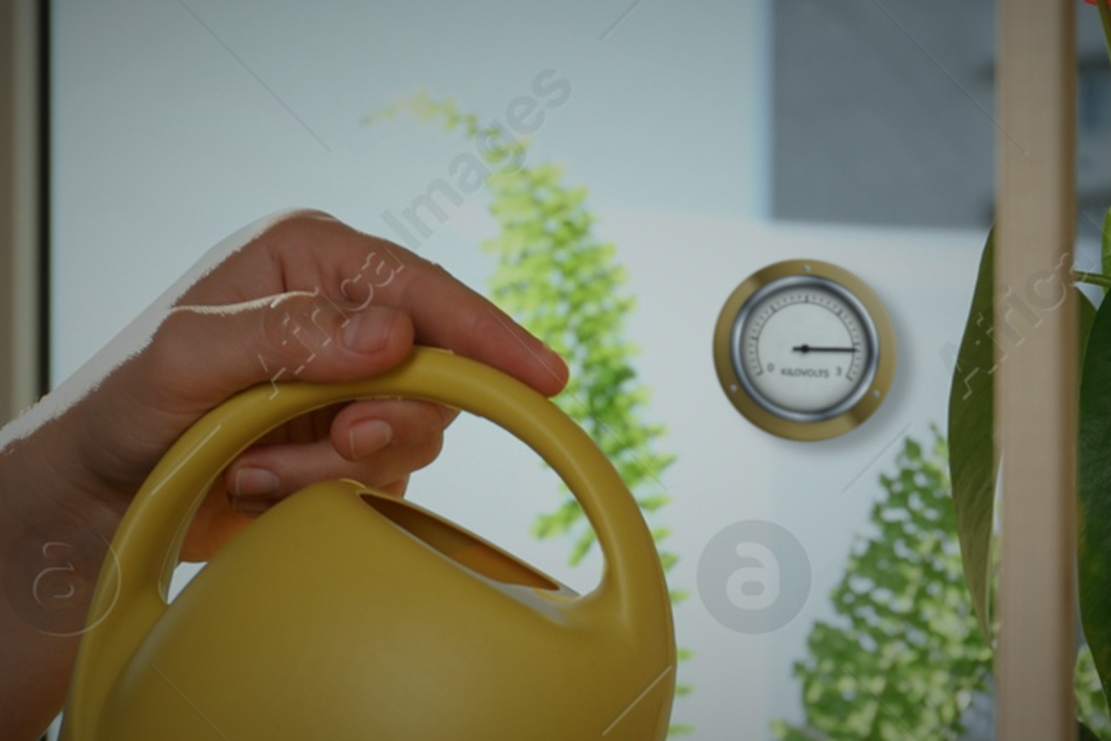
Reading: 2.6 kV
